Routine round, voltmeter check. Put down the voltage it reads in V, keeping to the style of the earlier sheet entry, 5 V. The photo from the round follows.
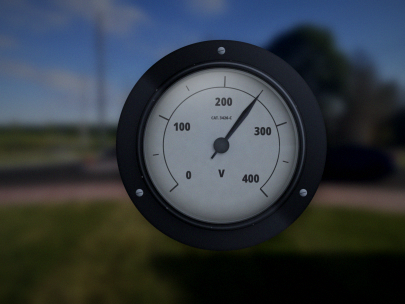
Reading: 250 V
